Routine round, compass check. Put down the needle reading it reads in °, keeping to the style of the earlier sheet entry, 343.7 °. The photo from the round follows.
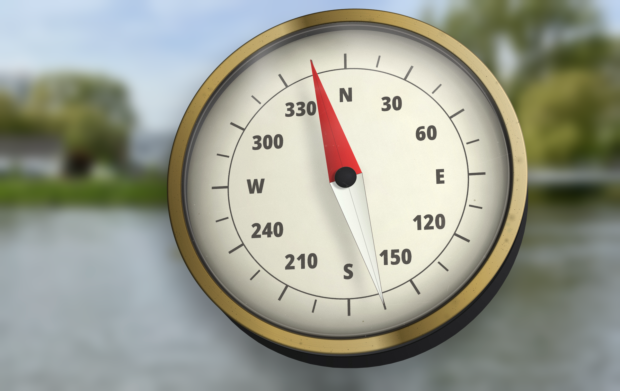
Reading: 345 °
